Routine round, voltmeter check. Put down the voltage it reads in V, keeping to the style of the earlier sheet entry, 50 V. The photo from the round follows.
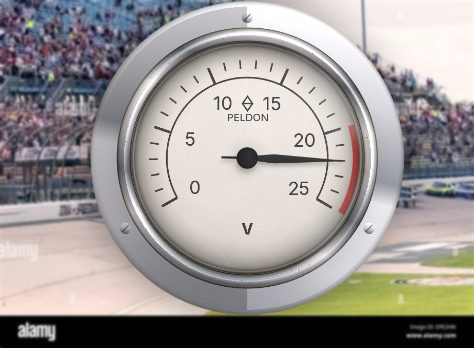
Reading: 22 V
